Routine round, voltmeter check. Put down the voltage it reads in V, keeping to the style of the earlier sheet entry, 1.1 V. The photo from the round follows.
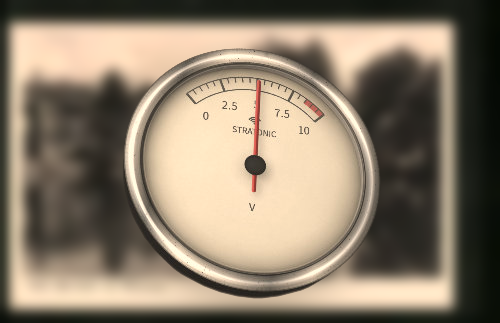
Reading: 5 V
